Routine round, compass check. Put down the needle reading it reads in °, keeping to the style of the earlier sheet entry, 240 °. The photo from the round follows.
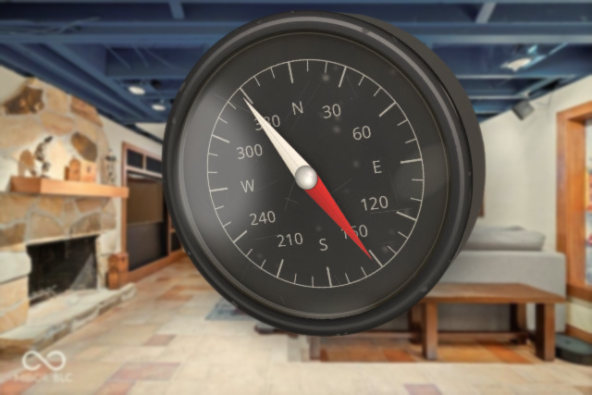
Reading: 150 °
